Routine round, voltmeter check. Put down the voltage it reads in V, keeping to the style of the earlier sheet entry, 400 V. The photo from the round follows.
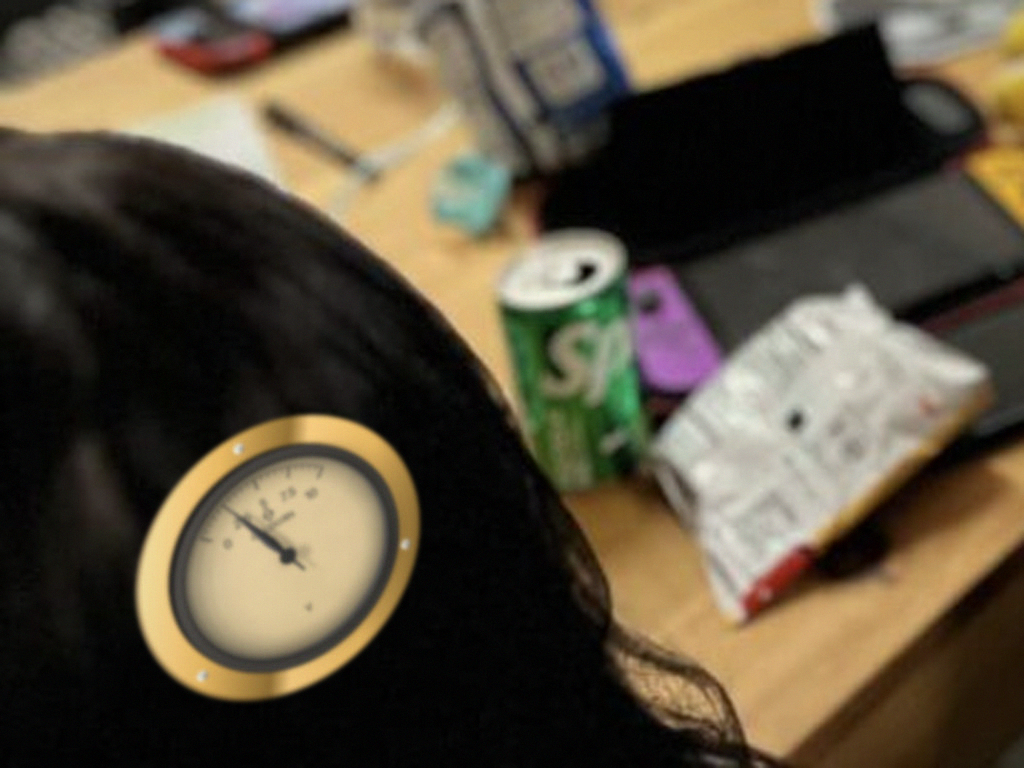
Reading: 2.5 V
